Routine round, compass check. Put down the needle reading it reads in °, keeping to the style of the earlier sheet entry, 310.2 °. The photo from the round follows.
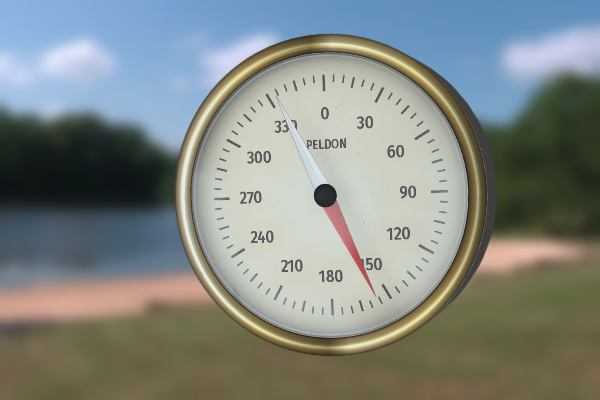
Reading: 155 °
